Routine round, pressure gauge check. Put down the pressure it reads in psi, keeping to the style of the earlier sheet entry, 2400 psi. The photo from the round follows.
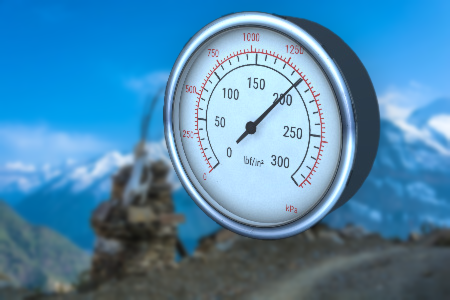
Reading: 200 psi
